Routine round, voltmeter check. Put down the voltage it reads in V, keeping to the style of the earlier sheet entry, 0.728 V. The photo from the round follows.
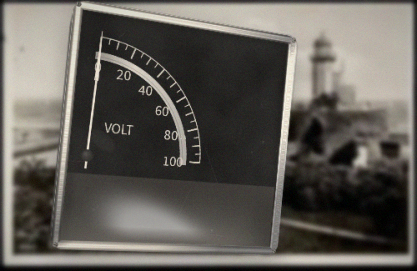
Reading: 0 V
